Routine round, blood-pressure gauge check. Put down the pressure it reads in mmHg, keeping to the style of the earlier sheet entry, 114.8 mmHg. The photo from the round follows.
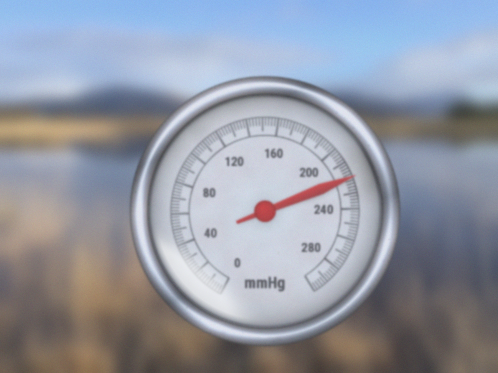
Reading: 220 mmHg
